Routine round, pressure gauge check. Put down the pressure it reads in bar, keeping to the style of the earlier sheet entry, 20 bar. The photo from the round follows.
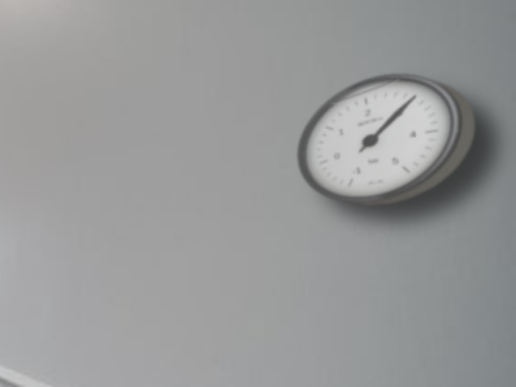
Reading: 3 bar
